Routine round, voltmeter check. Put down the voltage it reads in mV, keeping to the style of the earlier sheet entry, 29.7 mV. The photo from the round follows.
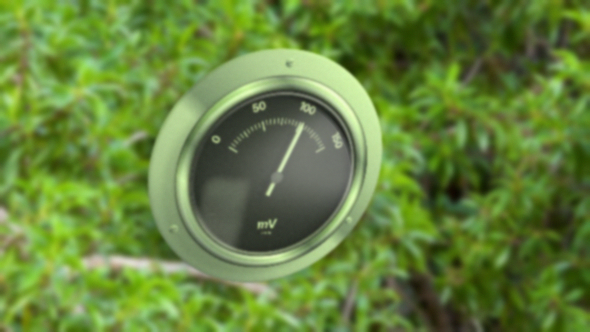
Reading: 100 mV
